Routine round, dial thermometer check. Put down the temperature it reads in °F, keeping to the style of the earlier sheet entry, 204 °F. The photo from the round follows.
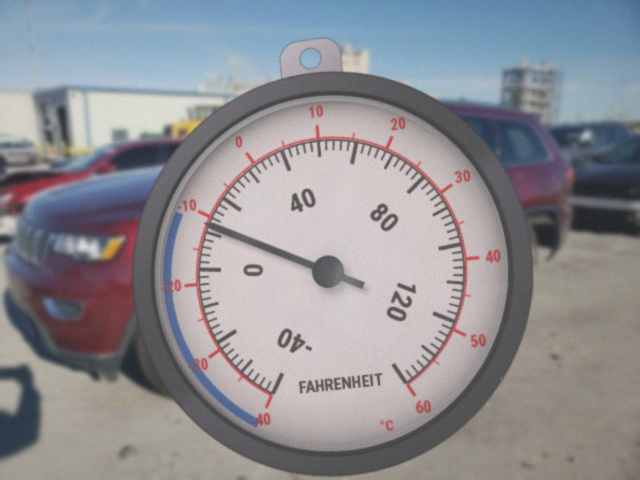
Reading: 12 °F
